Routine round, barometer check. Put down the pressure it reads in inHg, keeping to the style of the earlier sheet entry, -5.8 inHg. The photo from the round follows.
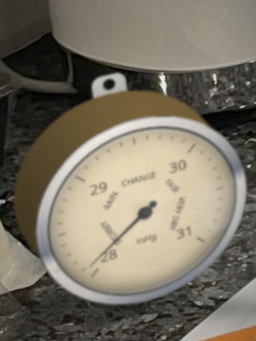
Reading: 28.1 inHg
